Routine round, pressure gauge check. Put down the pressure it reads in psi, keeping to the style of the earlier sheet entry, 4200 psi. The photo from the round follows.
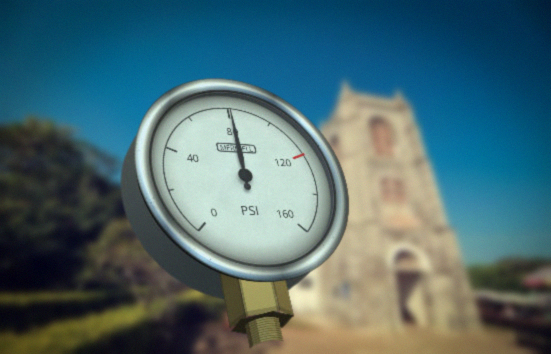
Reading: 80 psi
